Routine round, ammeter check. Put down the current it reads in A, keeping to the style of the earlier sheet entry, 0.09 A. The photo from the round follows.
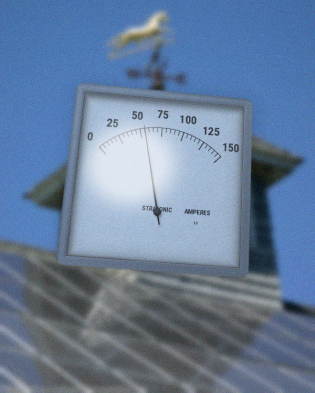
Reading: 55 A
